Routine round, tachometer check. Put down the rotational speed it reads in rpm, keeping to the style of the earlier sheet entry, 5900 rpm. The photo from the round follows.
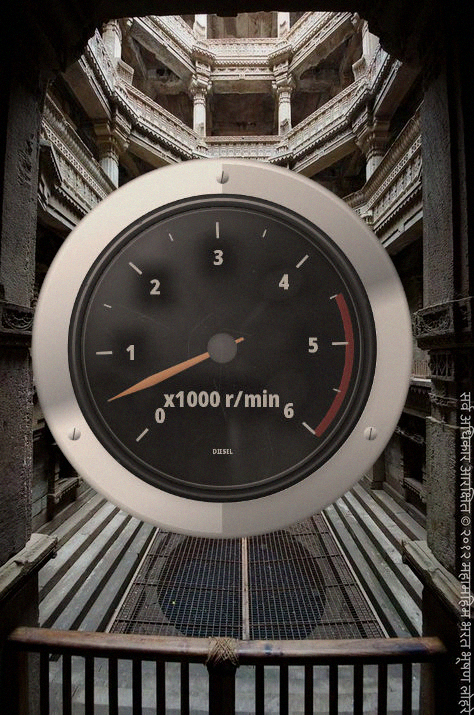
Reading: 500 rpm
